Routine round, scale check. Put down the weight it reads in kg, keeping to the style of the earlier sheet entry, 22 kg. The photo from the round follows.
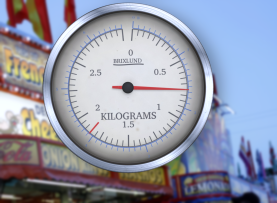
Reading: 0.75 kg
